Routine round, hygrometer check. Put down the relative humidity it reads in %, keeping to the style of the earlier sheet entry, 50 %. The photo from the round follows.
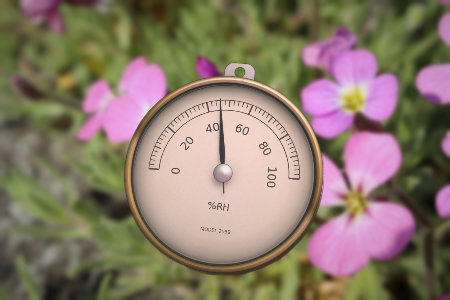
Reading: 46 %
